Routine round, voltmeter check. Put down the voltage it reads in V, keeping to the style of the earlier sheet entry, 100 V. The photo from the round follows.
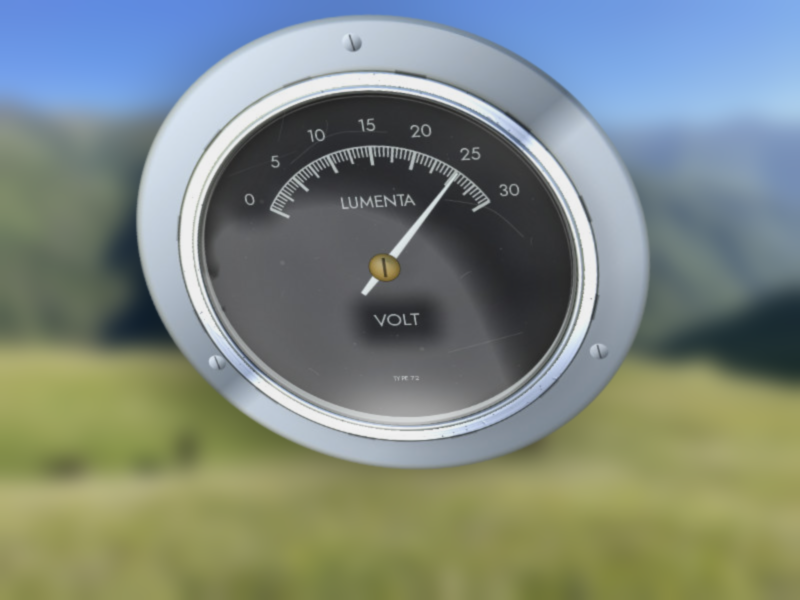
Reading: 25 V
